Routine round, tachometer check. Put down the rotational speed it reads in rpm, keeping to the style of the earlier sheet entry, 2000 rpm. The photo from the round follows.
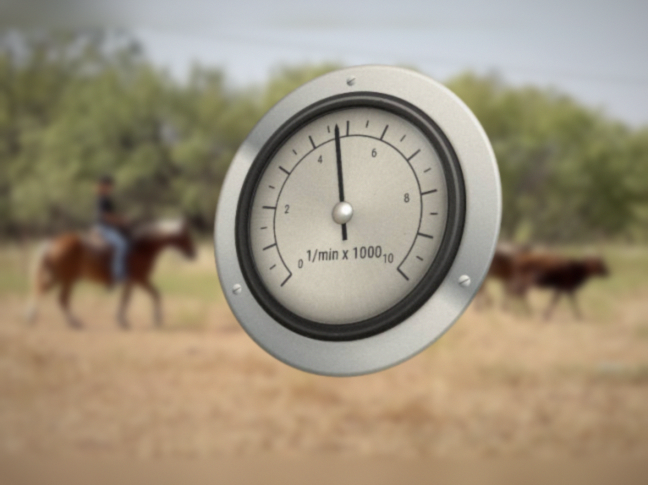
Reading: 4750 rpm
